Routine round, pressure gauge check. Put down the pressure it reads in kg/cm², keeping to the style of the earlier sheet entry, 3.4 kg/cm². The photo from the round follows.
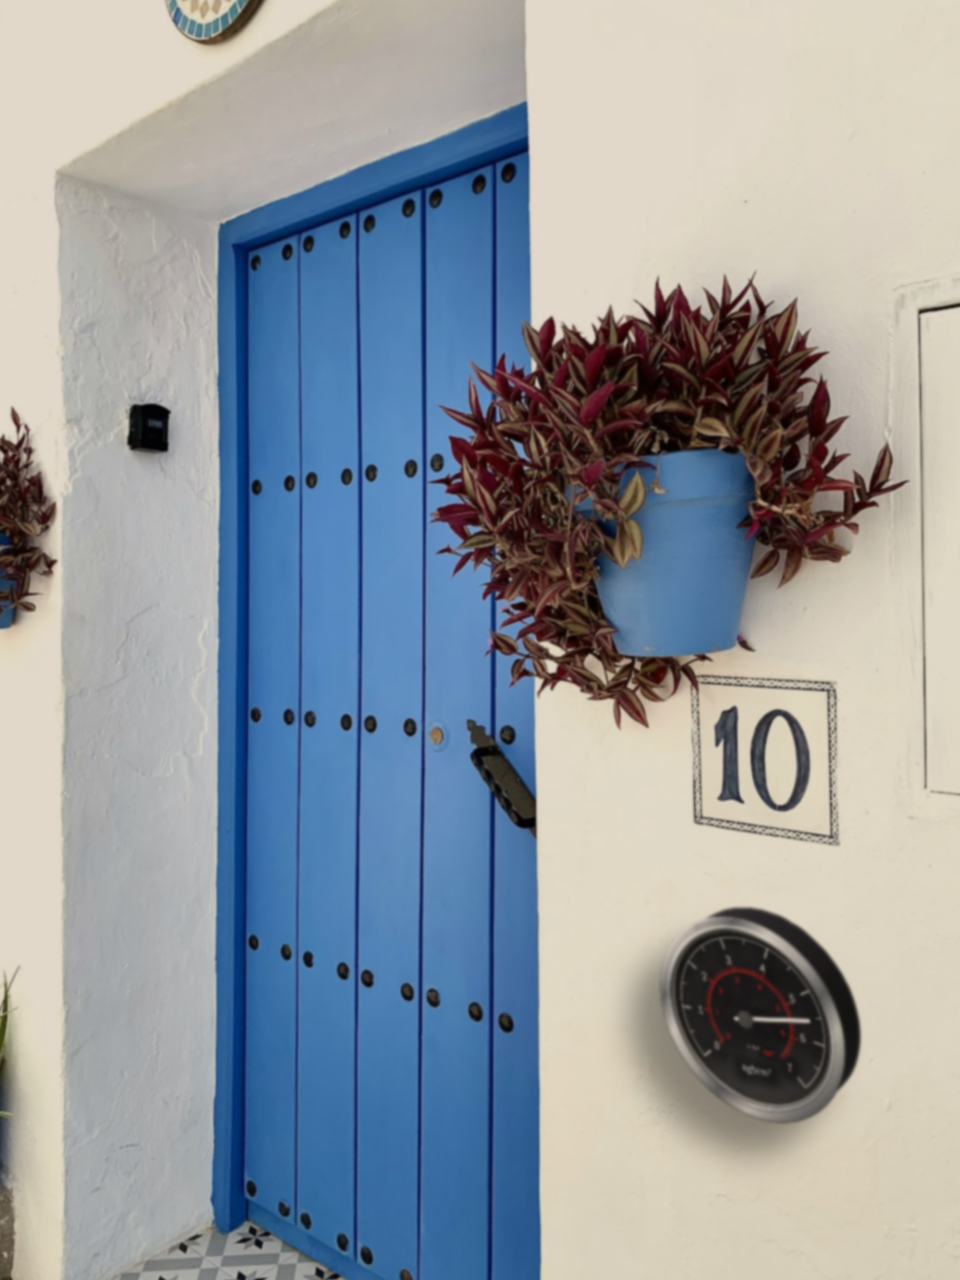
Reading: 5.5 kg/cm²
